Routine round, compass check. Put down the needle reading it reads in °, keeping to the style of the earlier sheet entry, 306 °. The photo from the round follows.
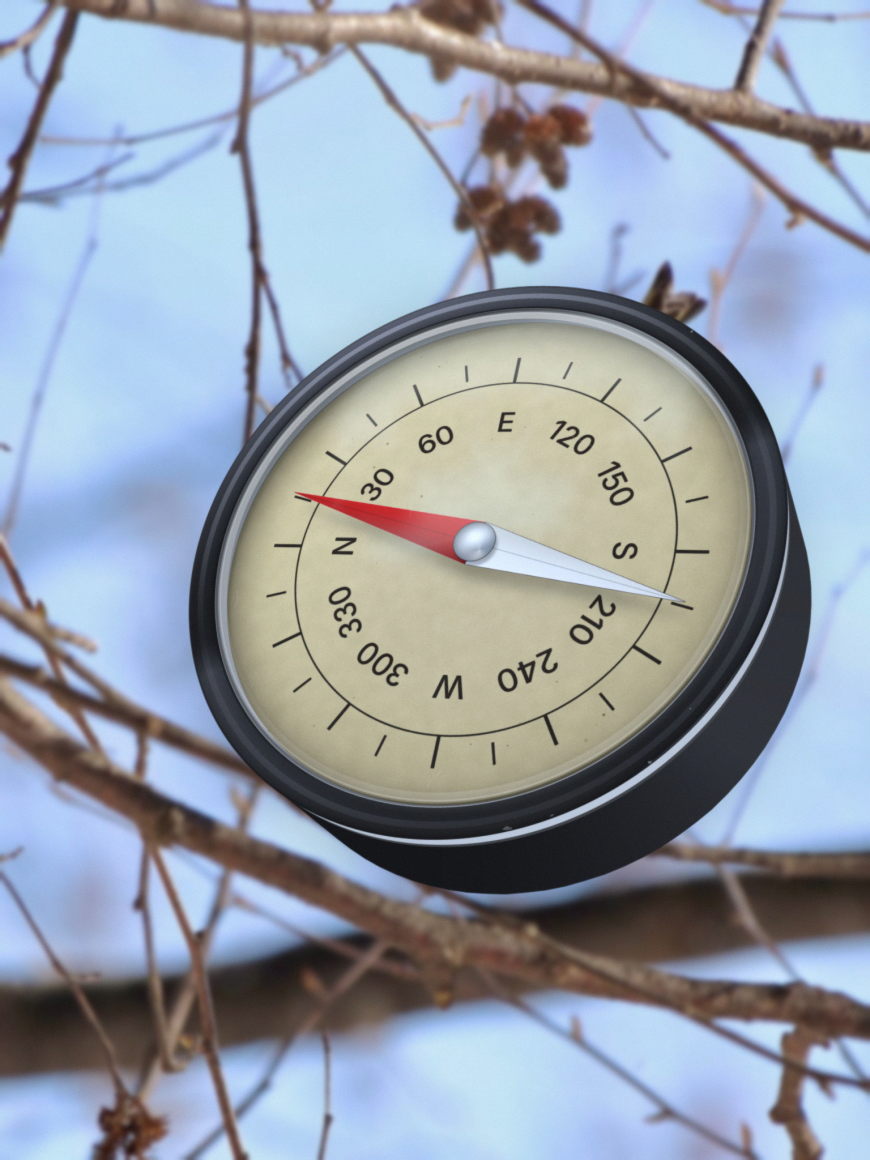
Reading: 15 °
